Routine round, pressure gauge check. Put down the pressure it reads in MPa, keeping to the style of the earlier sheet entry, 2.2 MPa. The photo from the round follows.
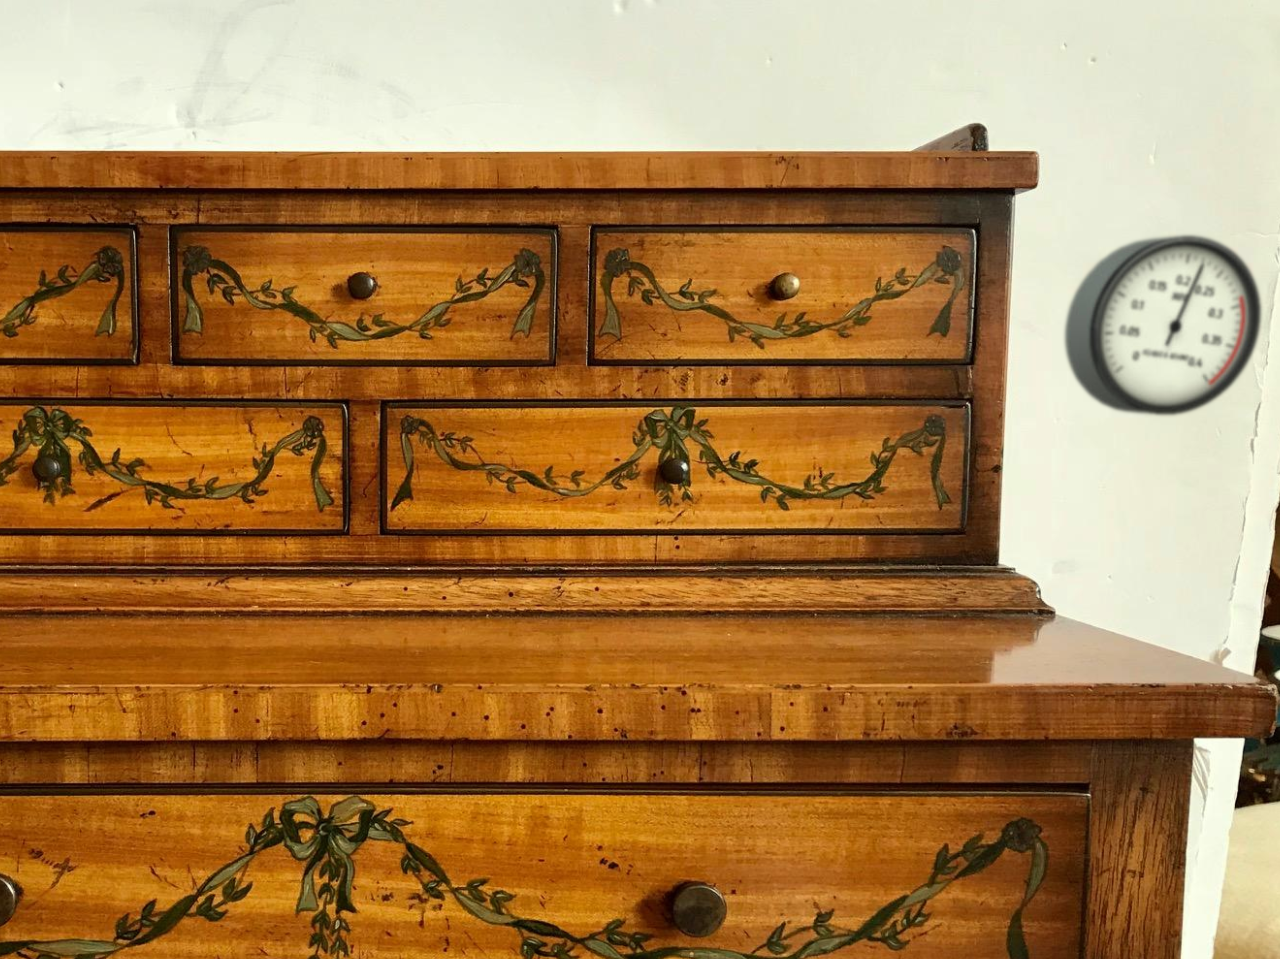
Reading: 0.22 MPa
